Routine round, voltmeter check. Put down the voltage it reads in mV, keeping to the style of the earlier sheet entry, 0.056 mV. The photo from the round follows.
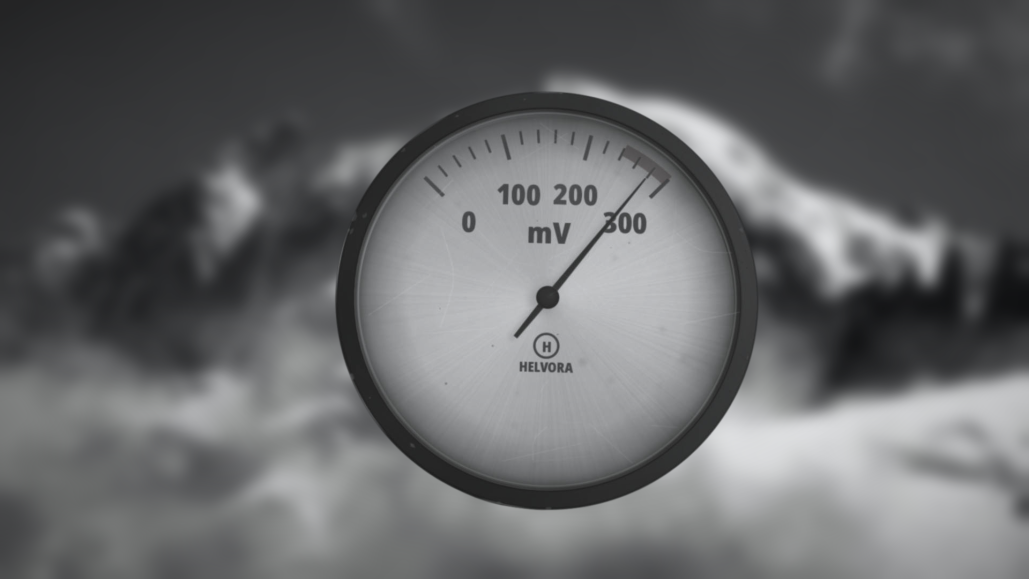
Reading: 280 mV
